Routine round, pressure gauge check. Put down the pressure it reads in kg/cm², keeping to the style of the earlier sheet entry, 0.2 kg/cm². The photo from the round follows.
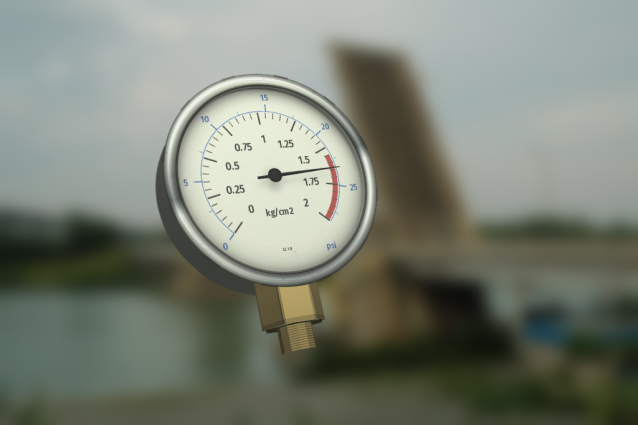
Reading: 1.65 kg/cm²
